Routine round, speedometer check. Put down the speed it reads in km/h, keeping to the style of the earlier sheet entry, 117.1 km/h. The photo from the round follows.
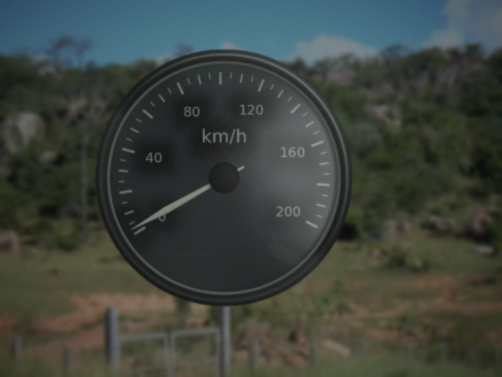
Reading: 2.5 km/h
